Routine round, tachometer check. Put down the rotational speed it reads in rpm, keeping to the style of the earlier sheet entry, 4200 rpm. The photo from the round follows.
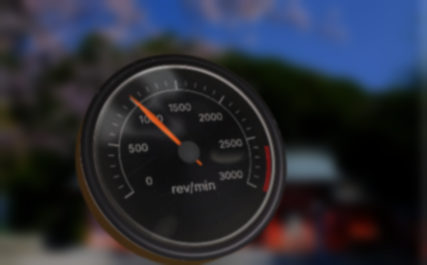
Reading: 1000 rpm
